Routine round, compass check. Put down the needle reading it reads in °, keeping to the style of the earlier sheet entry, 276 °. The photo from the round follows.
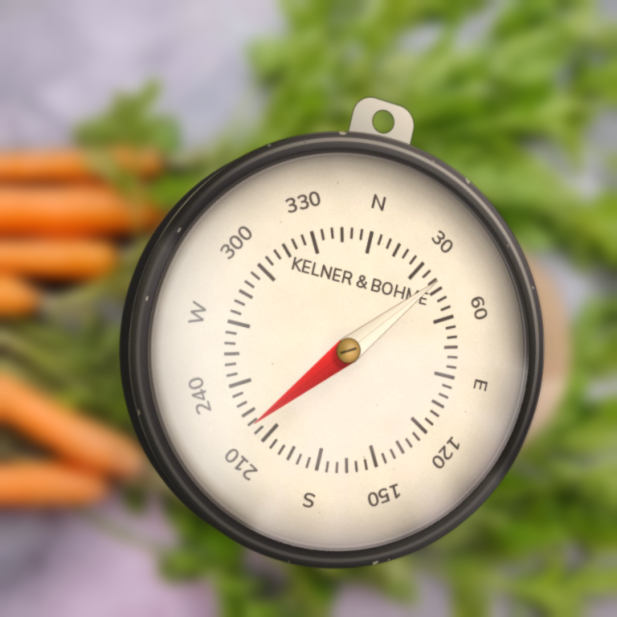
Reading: 220 °
